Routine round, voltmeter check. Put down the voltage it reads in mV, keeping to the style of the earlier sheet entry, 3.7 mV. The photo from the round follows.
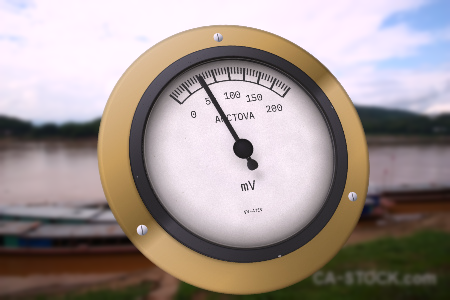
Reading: 50 mV
